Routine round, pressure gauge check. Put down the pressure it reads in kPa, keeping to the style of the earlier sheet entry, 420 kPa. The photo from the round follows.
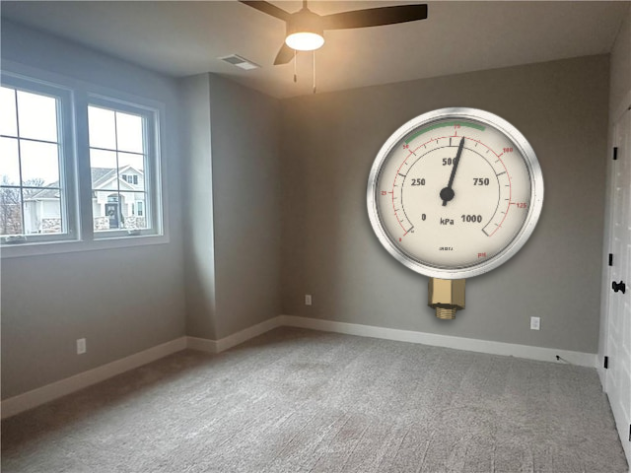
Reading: 550 kPa
